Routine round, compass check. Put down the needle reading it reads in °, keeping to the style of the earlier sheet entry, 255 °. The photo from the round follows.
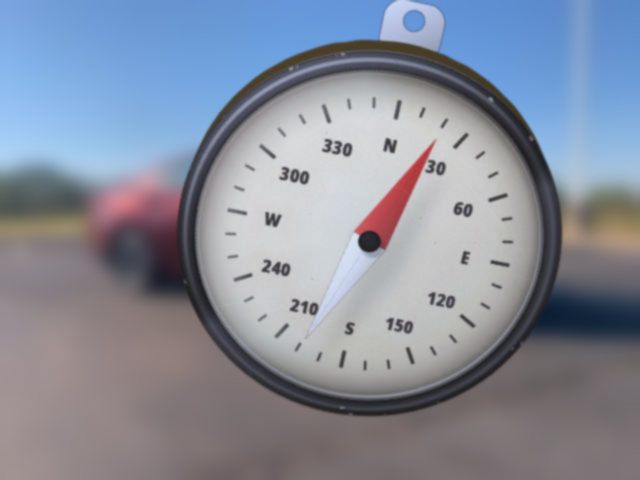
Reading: 20 °
